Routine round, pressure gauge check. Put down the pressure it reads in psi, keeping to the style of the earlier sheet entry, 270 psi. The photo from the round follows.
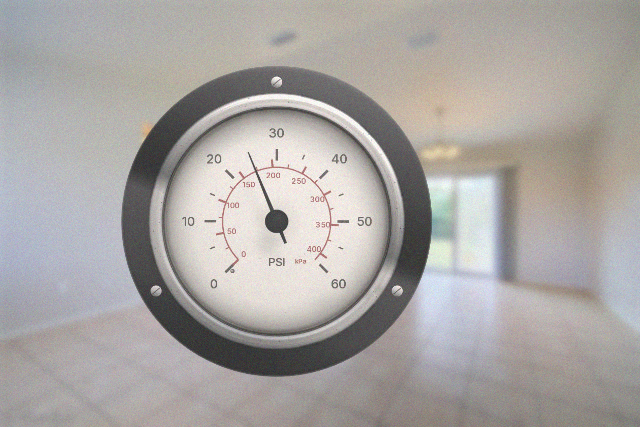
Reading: 25 psi
